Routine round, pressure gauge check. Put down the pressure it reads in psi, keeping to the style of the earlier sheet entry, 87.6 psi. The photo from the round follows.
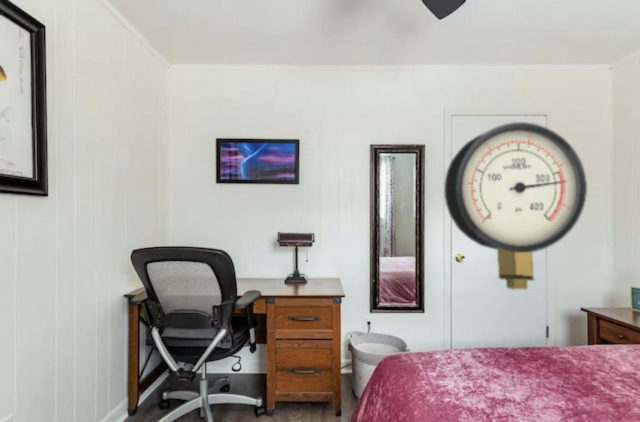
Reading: 320 psi
